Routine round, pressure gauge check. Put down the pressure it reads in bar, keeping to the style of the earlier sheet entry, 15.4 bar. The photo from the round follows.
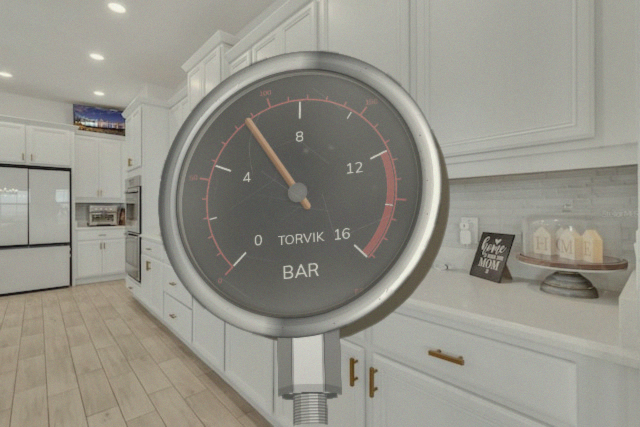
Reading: 6 bar
